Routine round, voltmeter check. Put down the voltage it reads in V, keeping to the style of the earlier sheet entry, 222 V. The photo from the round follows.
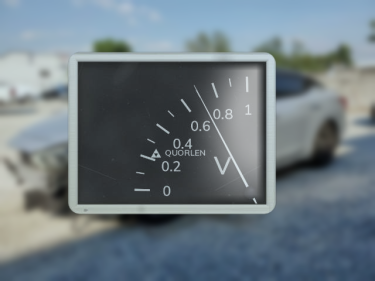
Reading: 0.7 V
